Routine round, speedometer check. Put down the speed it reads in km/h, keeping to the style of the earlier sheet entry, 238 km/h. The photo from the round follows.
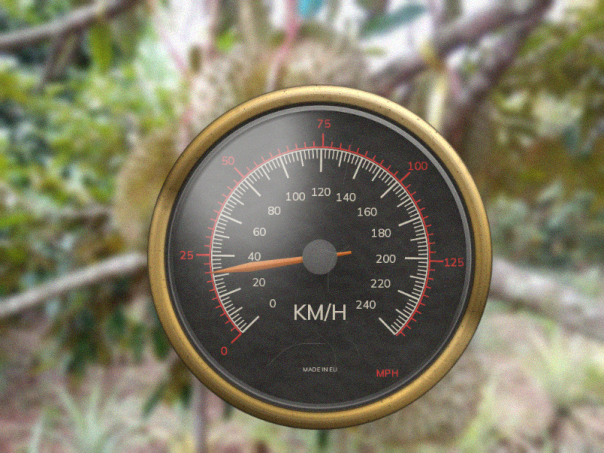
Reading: 32 km/h
